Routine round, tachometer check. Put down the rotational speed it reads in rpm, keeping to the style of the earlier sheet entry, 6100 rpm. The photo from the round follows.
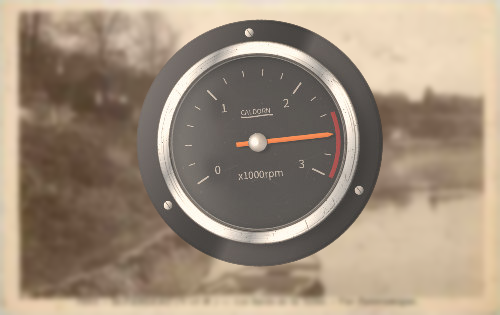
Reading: 2600 rpm
